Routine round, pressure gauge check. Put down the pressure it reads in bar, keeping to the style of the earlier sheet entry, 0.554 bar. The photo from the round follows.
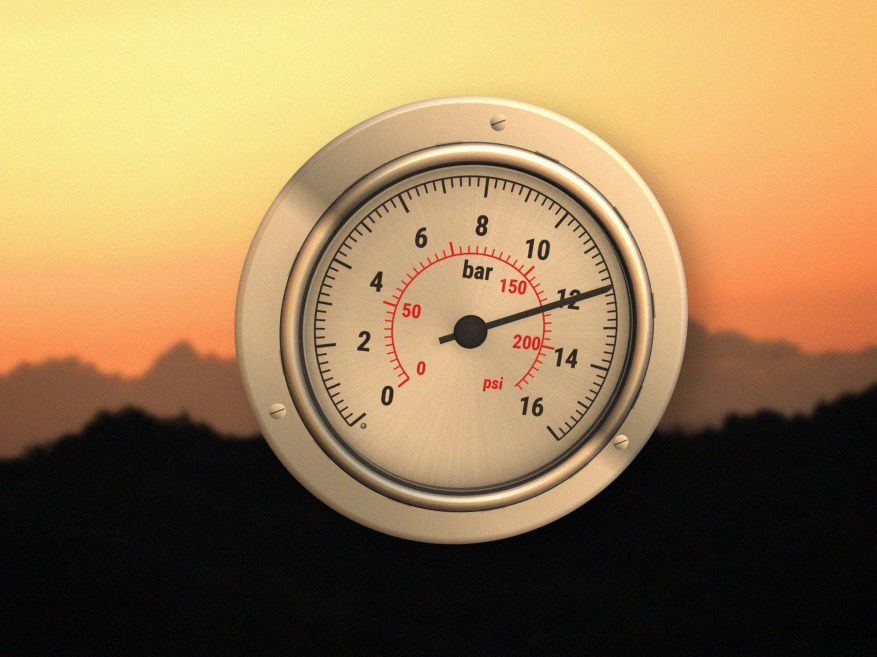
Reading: 12 bar
